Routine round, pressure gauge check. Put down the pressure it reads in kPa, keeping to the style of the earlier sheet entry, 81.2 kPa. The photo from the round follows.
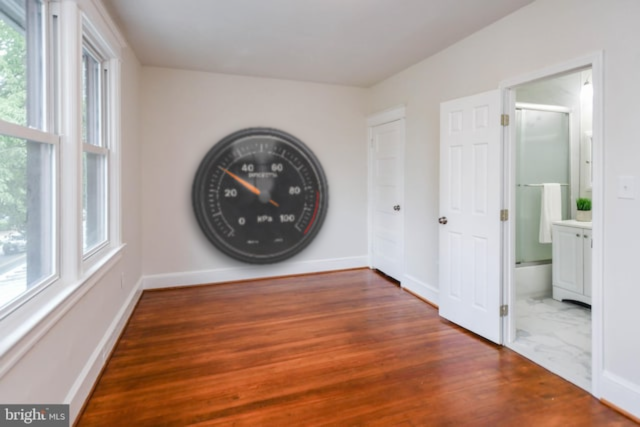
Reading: 30 kPa
